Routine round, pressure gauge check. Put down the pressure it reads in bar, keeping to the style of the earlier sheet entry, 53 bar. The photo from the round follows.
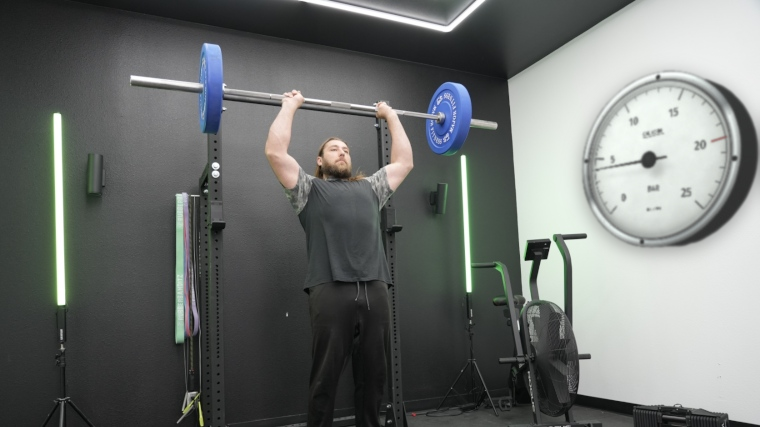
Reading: 4 bar
